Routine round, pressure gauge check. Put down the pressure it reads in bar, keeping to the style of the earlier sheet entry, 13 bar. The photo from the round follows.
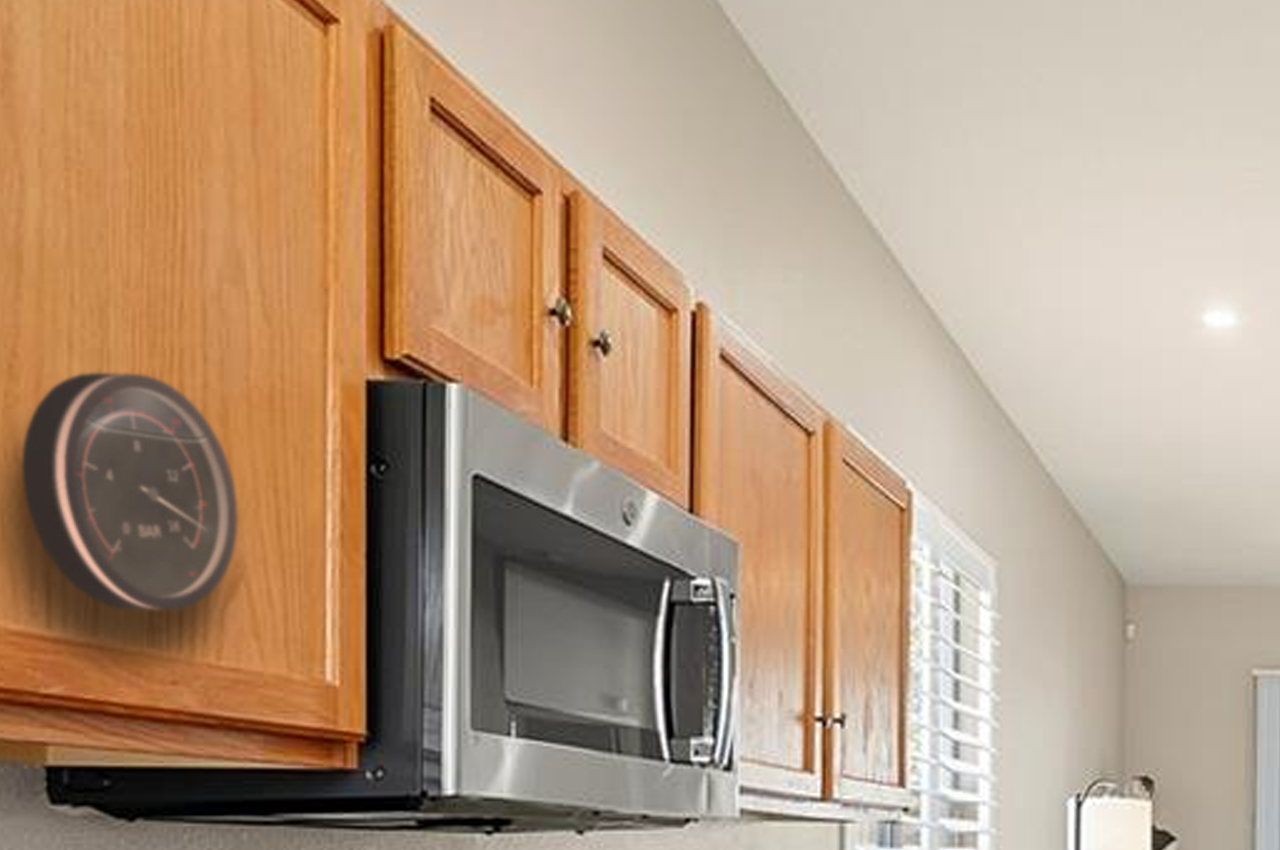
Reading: 15 bar
